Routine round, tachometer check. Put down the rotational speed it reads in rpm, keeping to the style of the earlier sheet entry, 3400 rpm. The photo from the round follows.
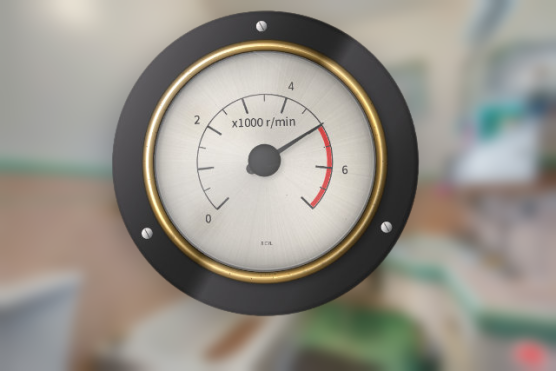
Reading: 5000 rpm
